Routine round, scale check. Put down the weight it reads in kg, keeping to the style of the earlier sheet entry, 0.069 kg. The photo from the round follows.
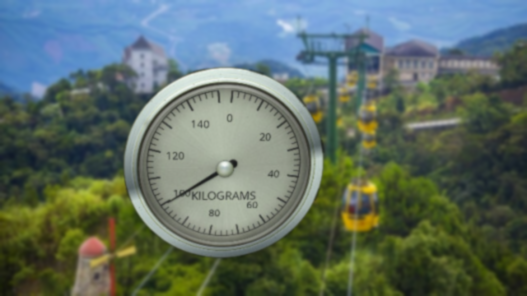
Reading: 100 kg
